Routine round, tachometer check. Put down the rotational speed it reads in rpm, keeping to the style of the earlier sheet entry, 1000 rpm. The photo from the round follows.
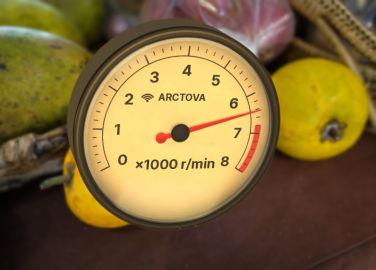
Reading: 6400 rpm
